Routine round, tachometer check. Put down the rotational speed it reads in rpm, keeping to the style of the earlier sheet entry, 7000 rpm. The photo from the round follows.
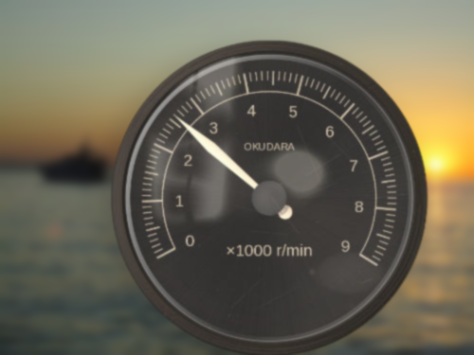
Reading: 2600 rpm
